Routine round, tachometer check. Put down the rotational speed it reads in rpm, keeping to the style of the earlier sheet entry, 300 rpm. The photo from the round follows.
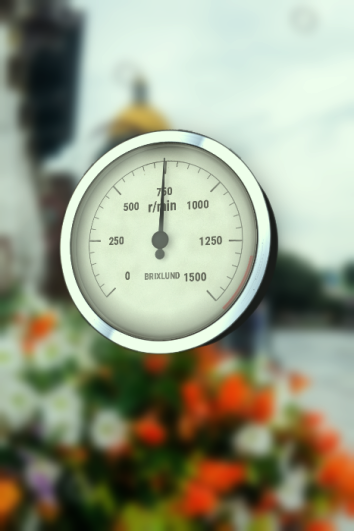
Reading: 750 rpm
